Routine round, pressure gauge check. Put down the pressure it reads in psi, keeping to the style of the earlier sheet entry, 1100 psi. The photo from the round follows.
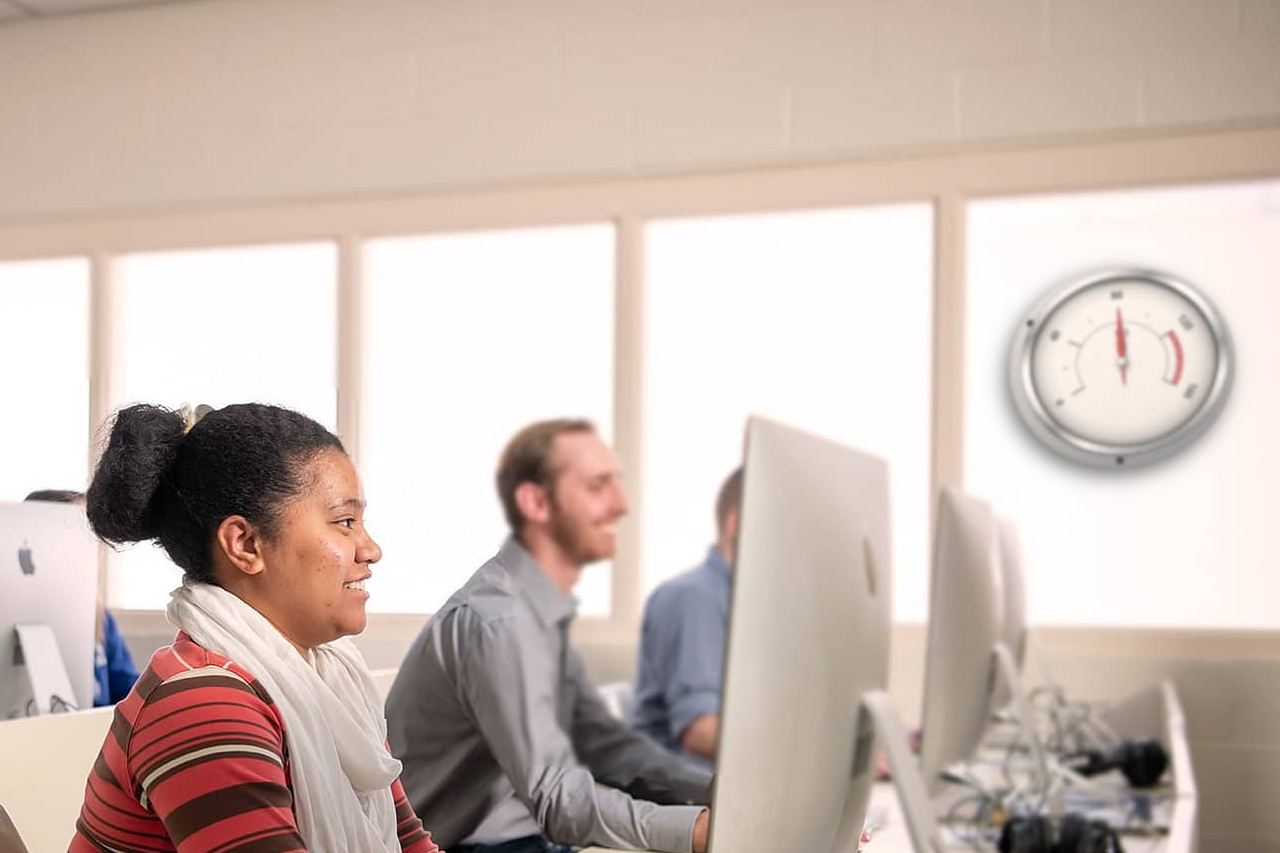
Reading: 80 psi
